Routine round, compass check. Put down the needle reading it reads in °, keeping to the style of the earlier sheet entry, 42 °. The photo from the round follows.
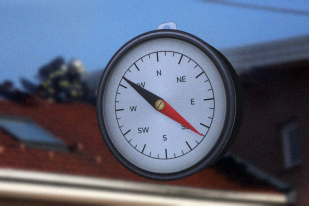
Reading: 130 °
